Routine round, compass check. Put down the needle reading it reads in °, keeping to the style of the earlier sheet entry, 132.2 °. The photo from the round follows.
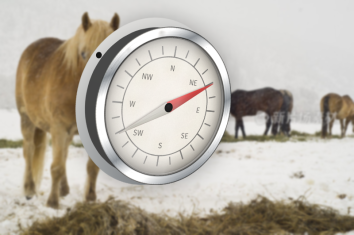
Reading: 60 °
